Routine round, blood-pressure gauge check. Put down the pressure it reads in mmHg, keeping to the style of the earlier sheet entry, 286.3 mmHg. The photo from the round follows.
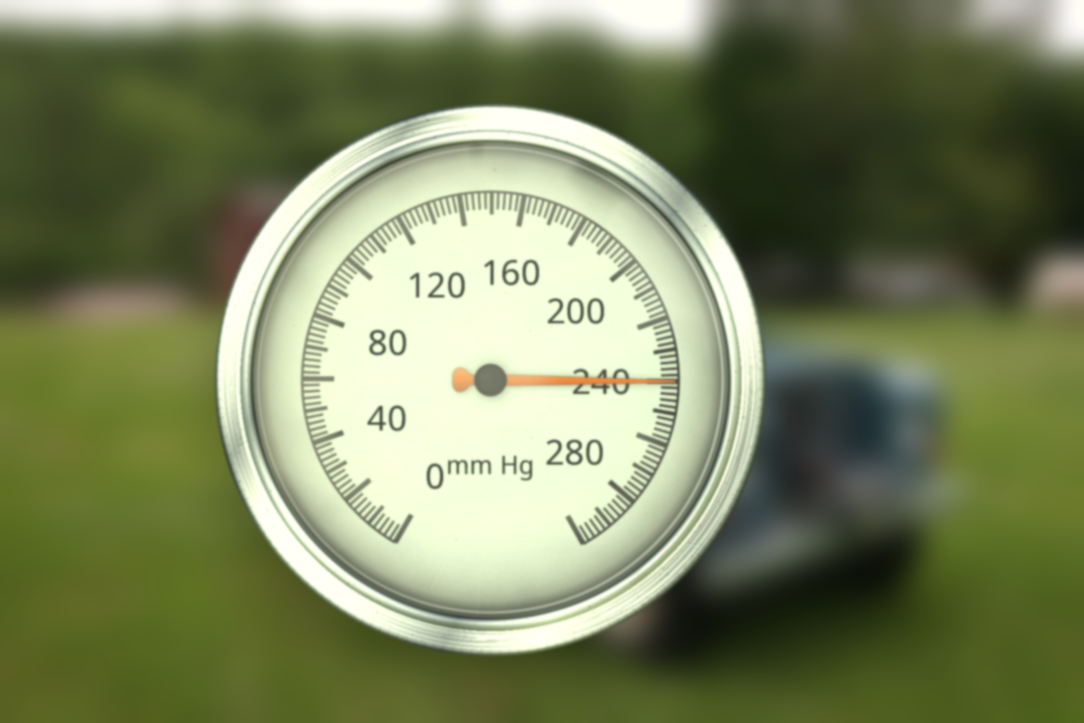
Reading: 240 mmHg
